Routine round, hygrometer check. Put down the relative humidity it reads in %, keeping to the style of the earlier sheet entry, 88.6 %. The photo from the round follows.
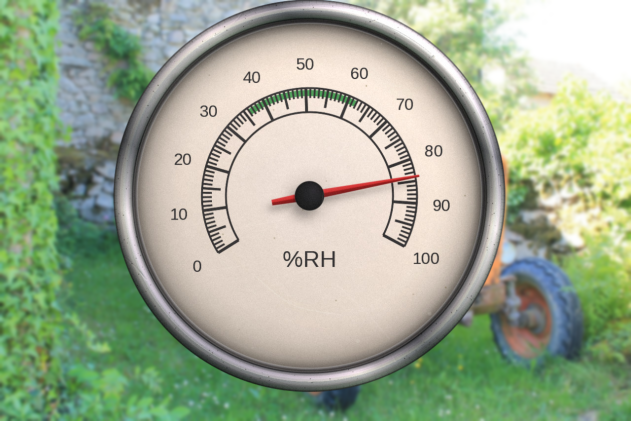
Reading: 84 %
